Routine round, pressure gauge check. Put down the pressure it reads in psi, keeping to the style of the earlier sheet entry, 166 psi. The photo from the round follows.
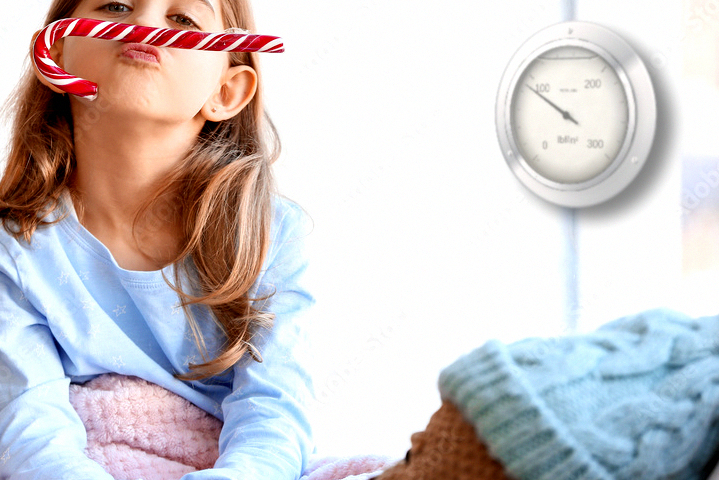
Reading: 90 psi
